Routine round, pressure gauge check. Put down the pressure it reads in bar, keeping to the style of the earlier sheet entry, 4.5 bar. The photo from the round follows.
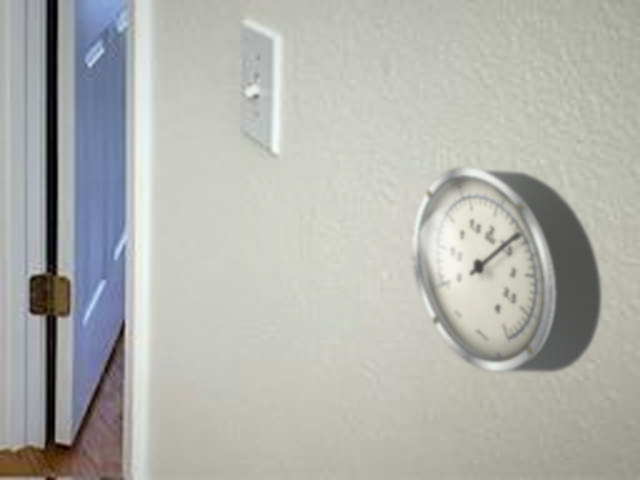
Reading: 2.5 bar
